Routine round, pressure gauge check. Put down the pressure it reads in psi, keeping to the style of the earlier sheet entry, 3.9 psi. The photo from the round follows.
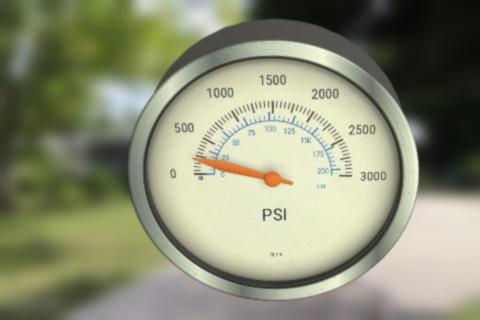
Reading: 250 psi
